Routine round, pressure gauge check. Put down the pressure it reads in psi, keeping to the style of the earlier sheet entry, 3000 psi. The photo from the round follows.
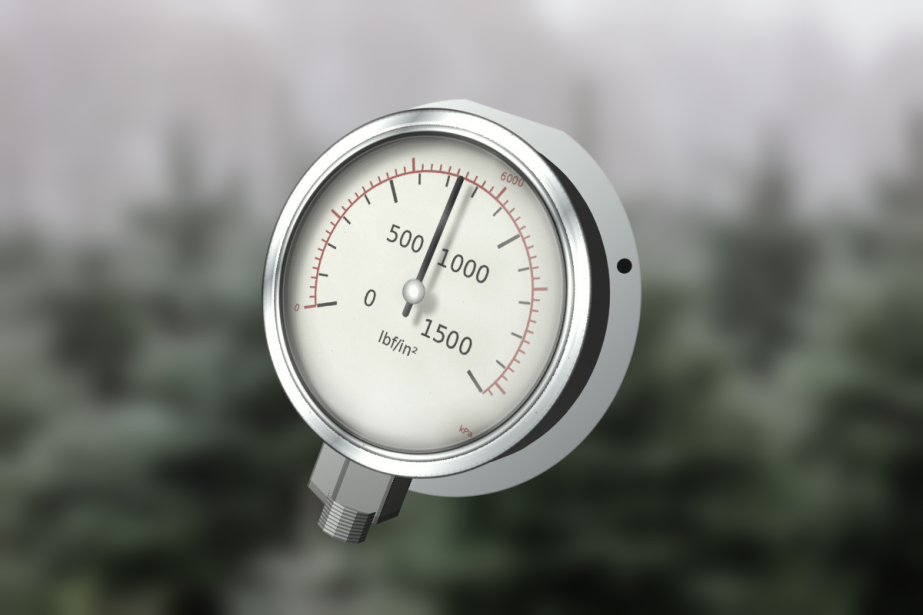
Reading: 750 psi
